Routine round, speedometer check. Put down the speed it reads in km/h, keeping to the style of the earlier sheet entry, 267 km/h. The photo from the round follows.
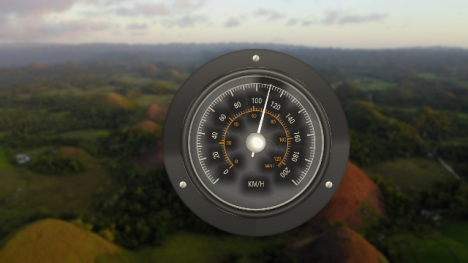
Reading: 110 km/h
